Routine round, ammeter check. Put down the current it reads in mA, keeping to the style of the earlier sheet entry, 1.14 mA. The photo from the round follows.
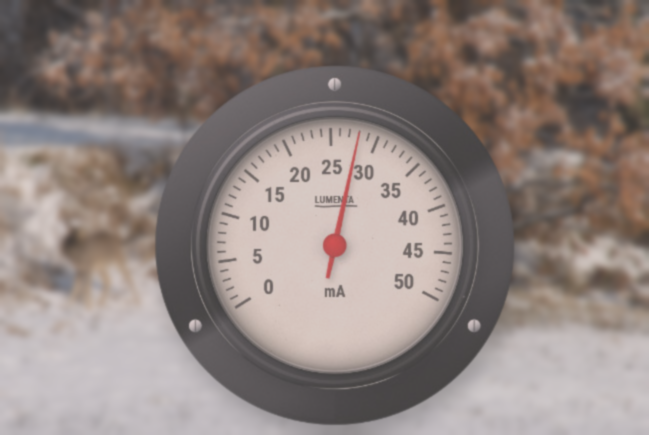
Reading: 28 mA
